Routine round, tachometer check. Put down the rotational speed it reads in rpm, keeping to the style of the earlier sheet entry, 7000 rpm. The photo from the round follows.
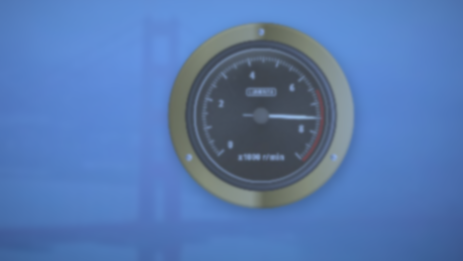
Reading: 7500 rpm
